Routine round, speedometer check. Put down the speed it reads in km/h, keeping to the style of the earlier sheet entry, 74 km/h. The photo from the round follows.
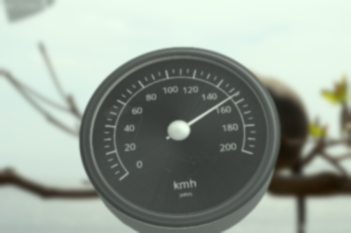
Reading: 155 km/h
